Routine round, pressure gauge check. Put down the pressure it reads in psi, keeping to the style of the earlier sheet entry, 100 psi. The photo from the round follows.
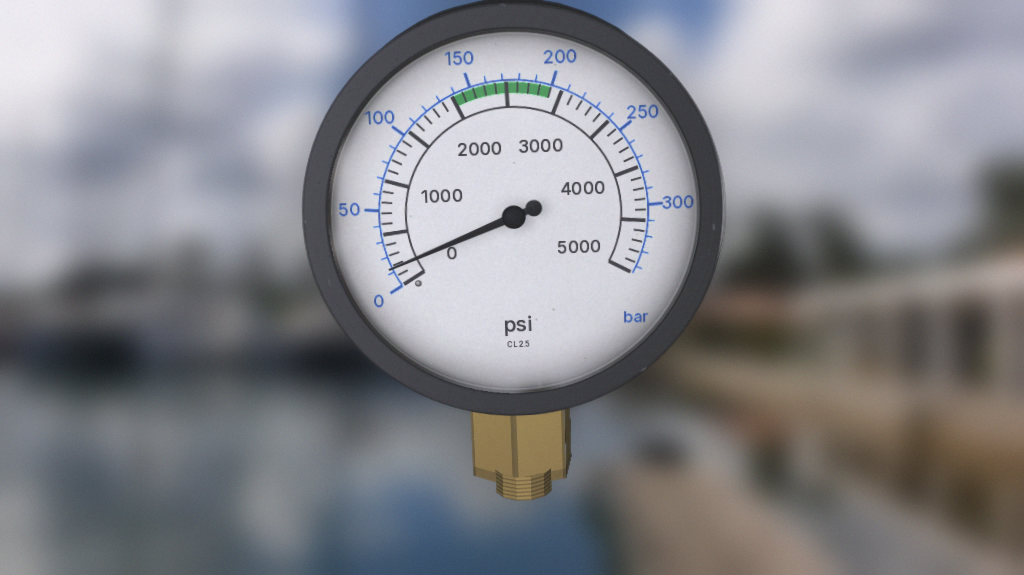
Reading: 200 psi
